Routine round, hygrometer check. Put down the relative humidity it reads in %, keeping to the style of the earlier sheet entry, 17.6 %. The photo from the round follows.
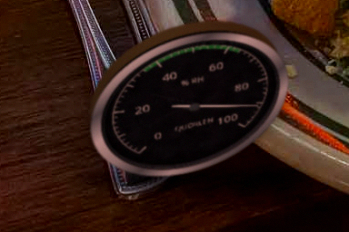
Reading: 90 %
